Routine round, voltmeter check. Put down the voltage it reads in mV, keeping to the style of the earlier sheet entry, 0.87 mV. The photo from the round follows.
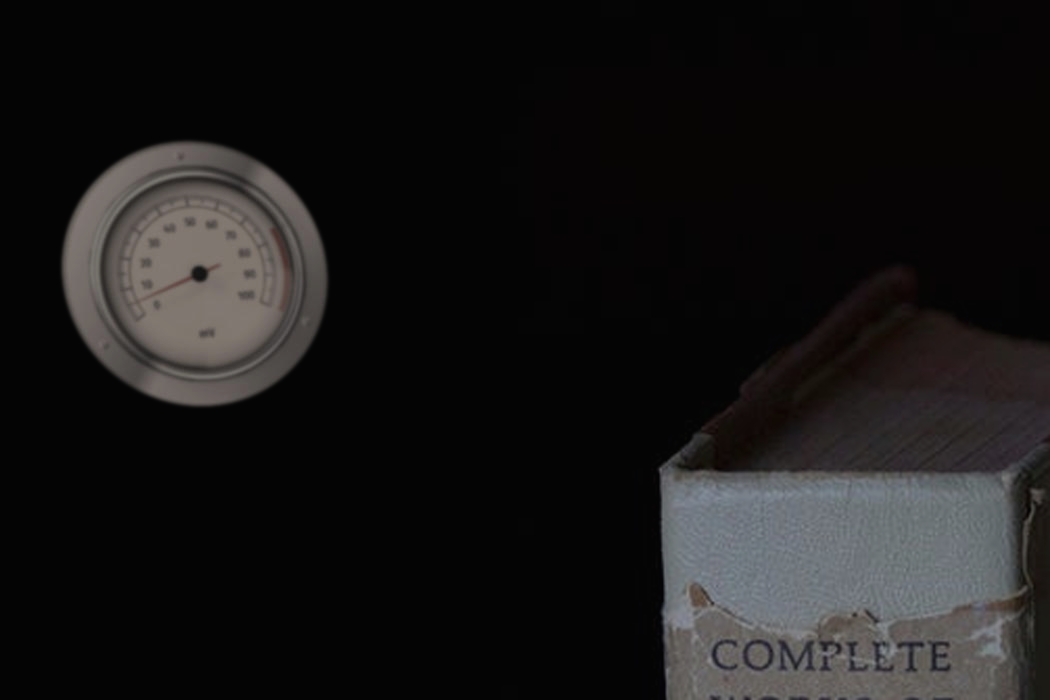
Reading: 5 mV
